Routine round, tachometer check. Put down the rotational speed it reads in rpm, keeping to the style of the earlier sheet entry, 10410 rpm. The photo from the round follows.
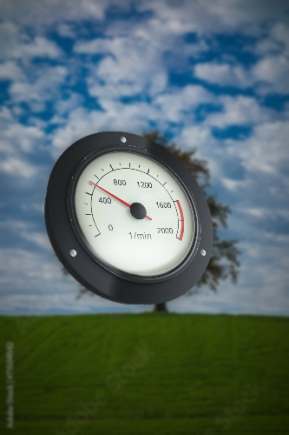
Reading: 500 rpm
